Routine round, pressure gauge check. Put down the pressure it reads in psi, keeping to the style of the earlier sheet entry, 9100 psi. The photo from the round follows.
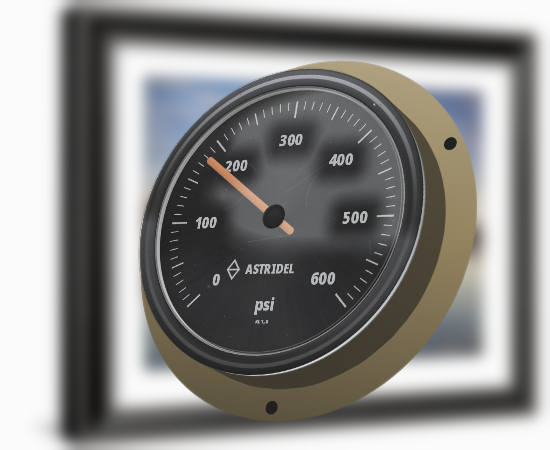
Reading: 180 psi
